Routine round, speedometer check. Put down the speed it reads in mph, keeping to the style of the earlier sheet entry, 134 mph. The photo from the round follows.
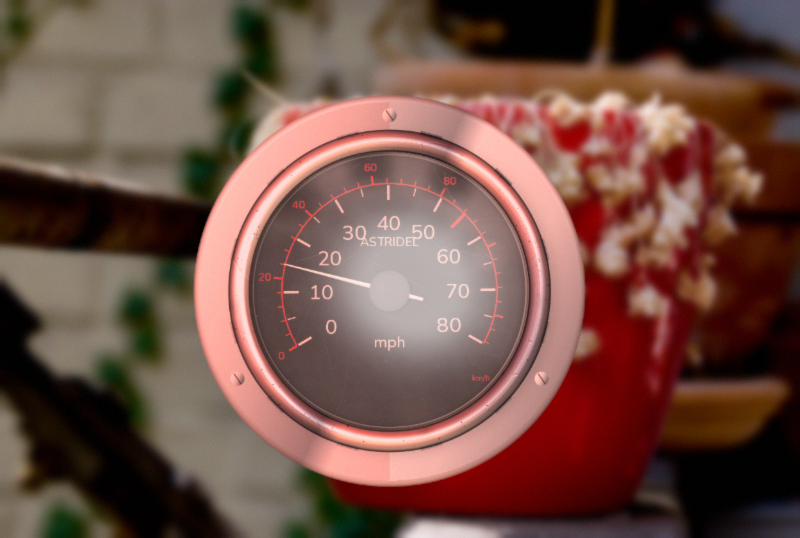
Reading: 15 mph
